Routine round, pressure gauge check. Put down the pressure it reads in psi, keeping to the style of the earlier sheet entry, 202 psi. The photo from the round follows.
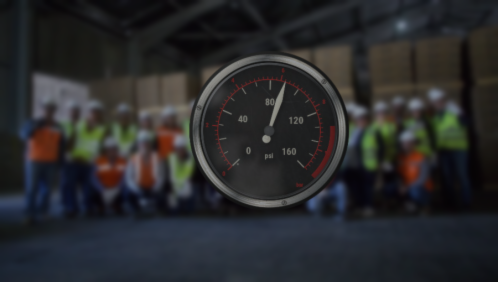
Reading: 90 psi
